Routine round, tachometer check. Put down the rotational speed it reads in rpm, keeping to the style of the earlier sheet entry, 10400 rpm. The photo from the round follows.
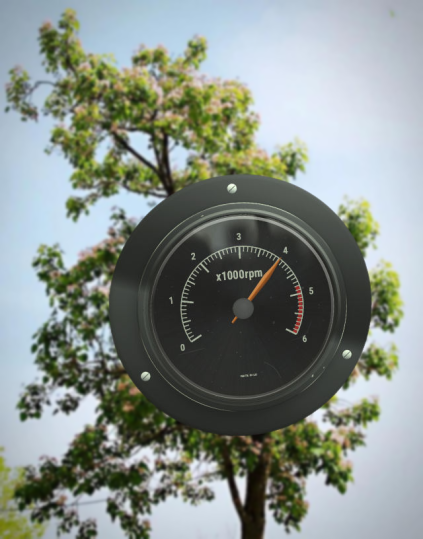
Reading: 4000 rpm
